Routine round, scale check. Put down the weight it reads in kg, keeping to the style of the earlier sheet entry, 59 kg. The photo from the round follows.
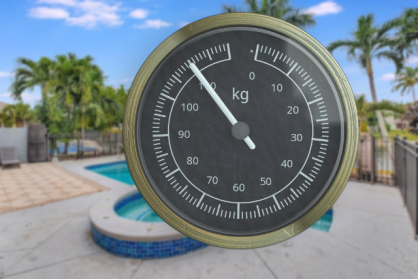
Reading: 110 kg
